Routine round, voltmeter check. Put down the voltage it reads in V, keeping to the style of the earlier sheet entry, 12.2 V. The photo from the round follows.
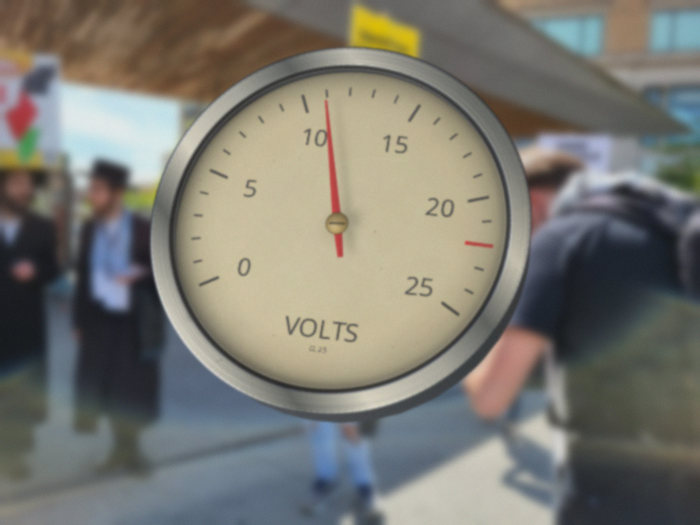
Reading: 11 V
